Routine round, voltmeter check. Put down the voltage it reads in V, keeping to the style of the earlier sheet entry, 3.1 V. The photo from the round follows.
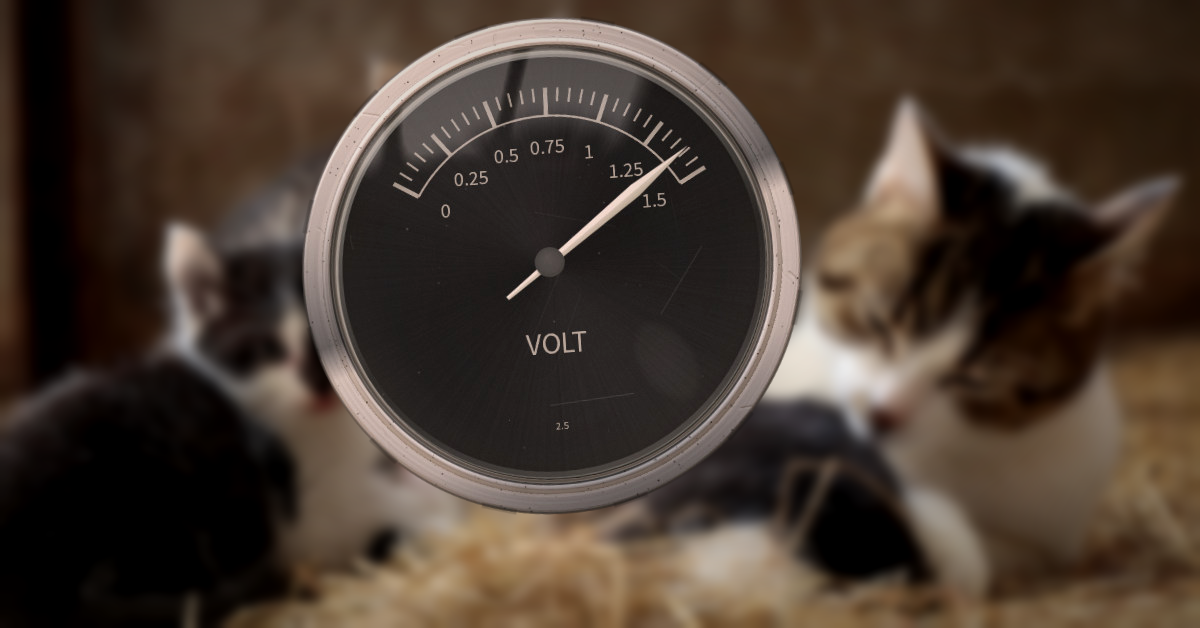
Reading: 1.4 V
